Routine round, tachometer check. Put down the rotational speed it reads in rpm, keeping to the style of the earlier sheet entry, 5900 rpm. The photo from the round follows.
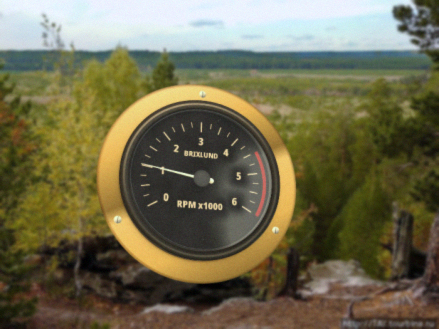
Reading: 1000 rpm
